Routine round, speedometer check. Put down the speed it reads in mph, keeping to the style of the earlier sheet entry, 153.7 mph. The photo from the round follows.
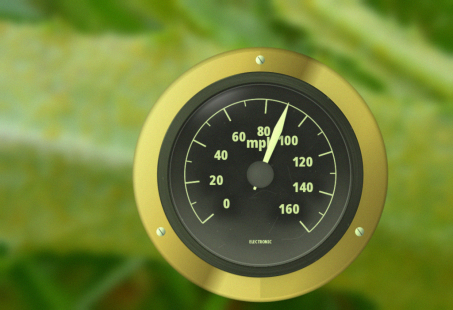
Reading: 90 mph
